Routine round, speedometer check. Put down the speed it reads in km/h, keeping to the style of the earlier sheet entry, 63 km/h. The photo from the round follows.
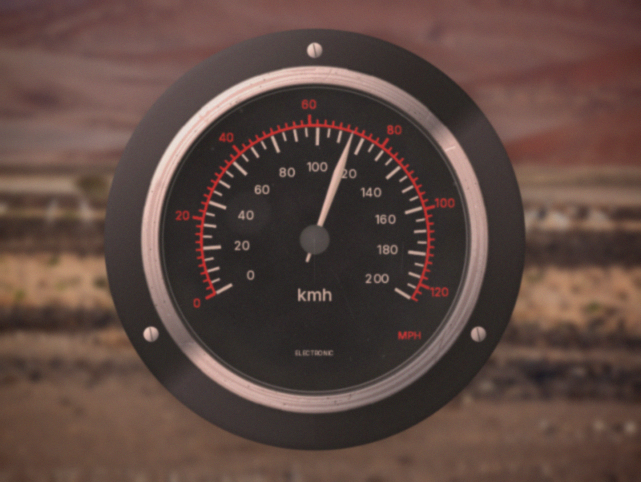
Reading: 115 km/h
